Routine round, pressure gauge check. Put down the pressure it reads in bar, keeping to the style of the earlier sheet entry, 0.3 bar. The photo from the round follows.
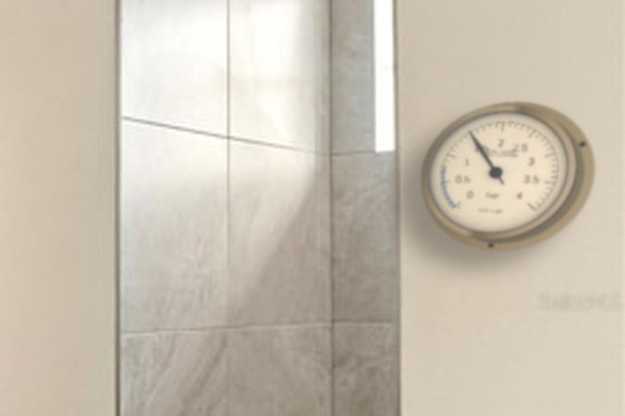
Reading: 1.5 bar
